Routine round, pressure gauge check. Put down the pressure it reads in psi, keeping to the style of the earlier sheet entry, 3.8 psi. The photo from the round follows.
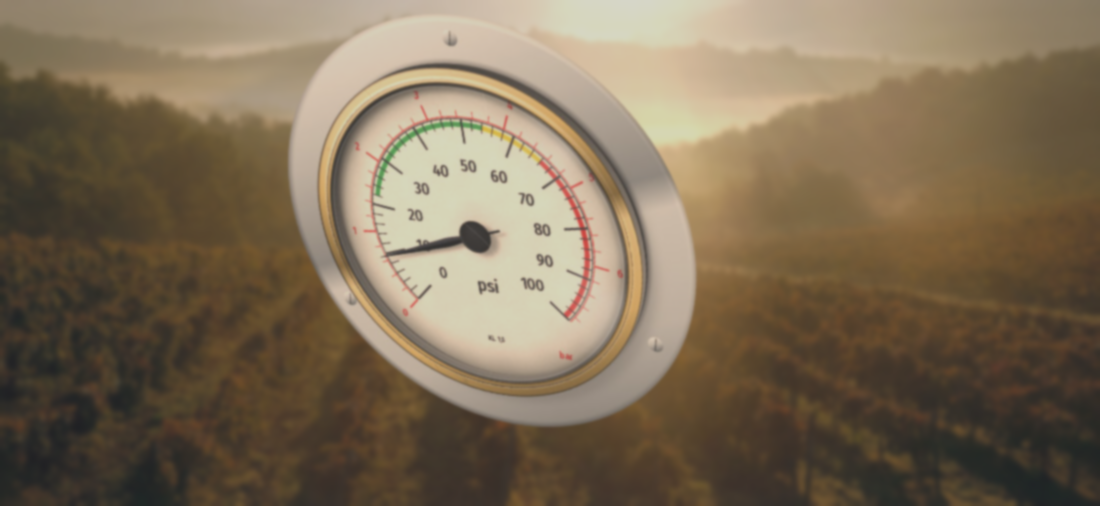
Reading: 10 psi
